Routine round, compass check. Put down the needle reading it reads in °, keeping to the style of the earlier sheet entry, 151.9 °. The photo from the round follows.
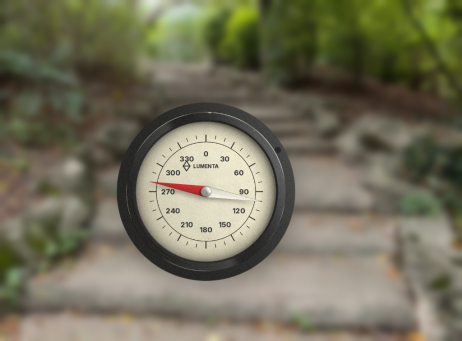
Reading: 280 °
